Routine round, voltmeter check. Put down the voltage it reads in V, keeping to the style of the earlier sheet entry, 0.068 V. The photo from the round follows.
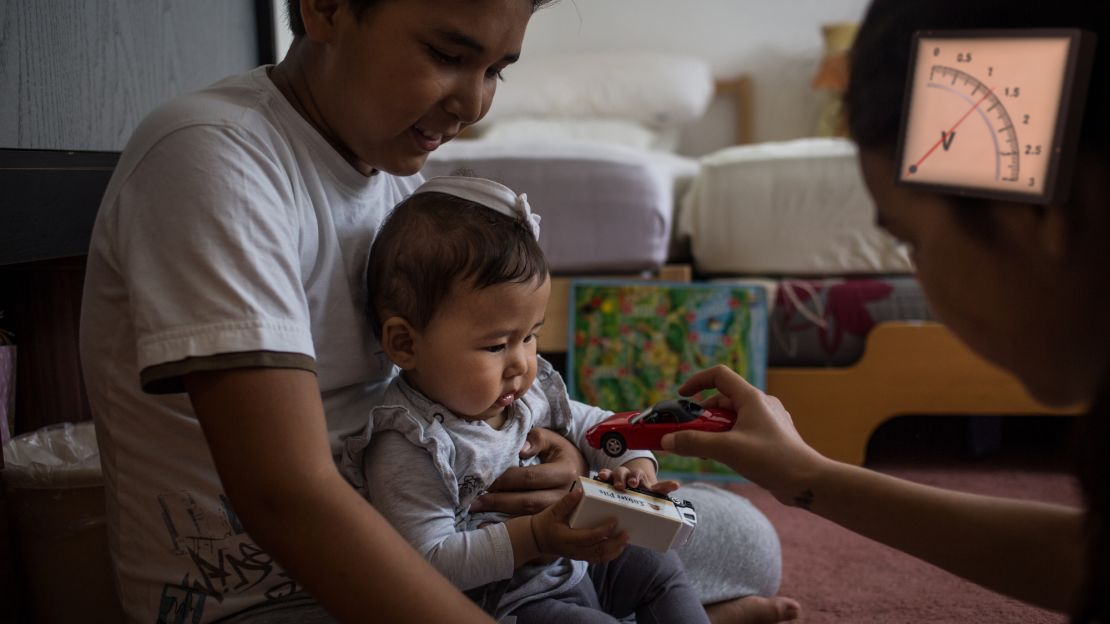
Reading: 1.25 V
